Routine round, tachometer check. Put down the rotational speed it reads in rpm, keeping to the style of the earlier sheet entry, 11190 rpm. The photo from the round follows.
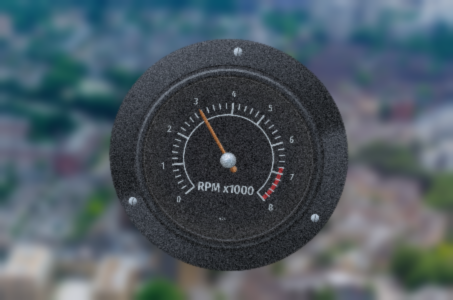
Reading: 3000 rpm
